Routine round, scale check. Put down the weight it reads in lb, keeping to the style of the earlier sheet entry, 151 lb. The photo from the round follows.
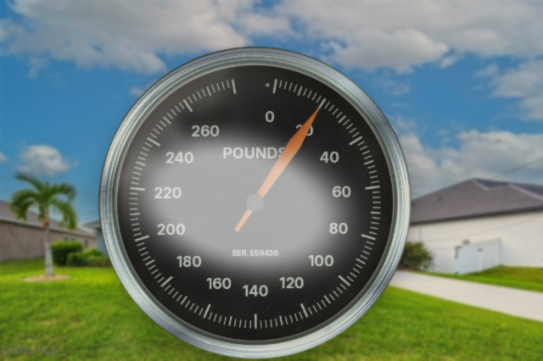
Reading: 20 lb
